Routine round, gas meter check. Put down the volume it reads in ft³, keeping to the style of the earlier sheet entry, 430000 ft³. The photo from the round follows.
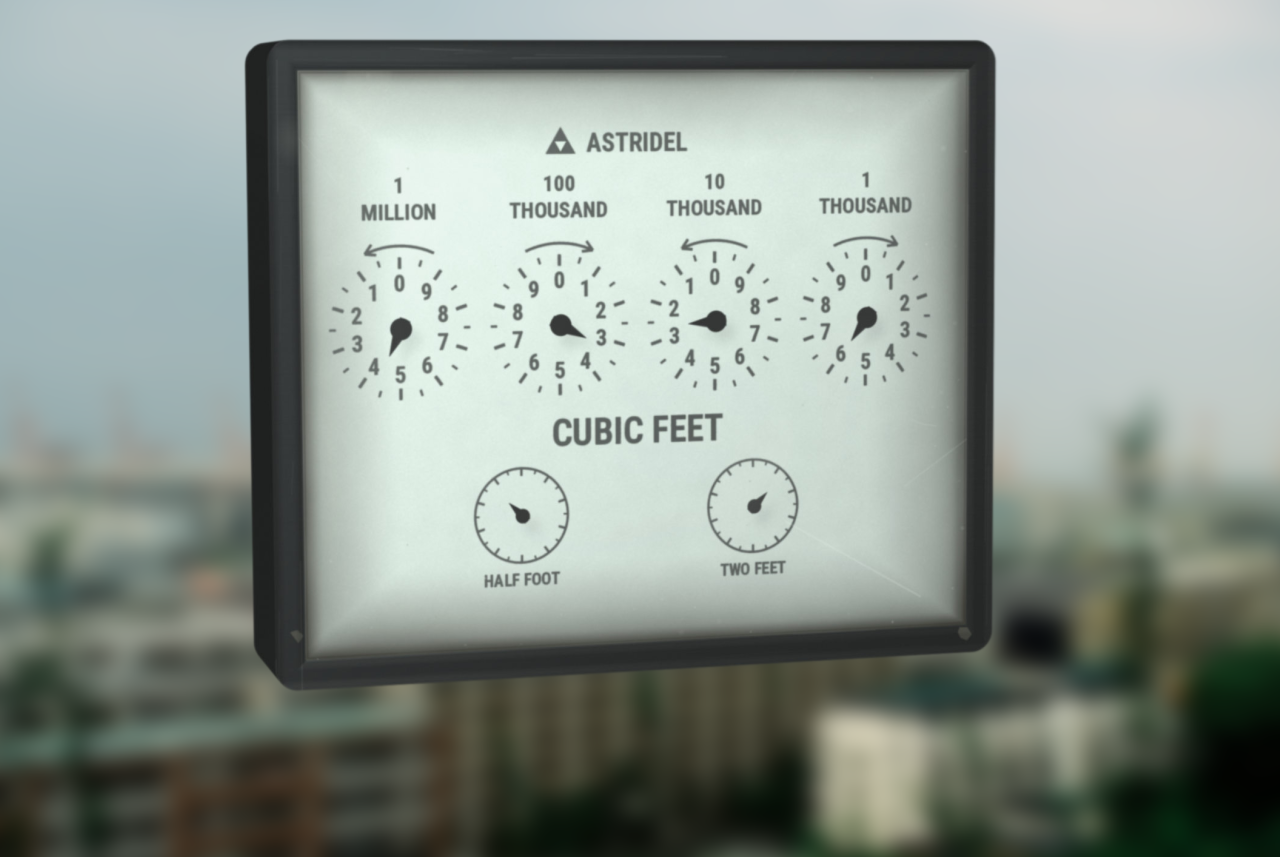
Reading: 432600 ft³
